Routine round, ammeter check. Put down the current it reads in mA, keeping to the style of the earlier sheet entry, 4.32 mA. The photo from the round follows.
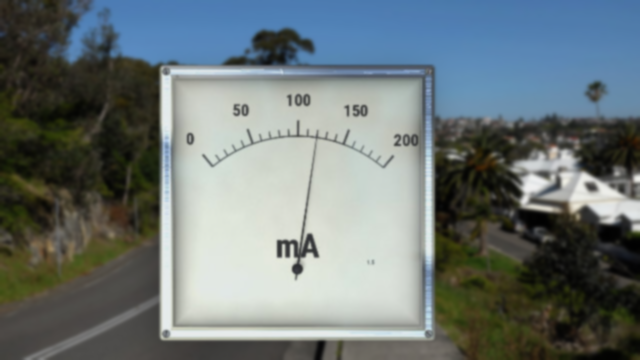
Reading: 120 mA
